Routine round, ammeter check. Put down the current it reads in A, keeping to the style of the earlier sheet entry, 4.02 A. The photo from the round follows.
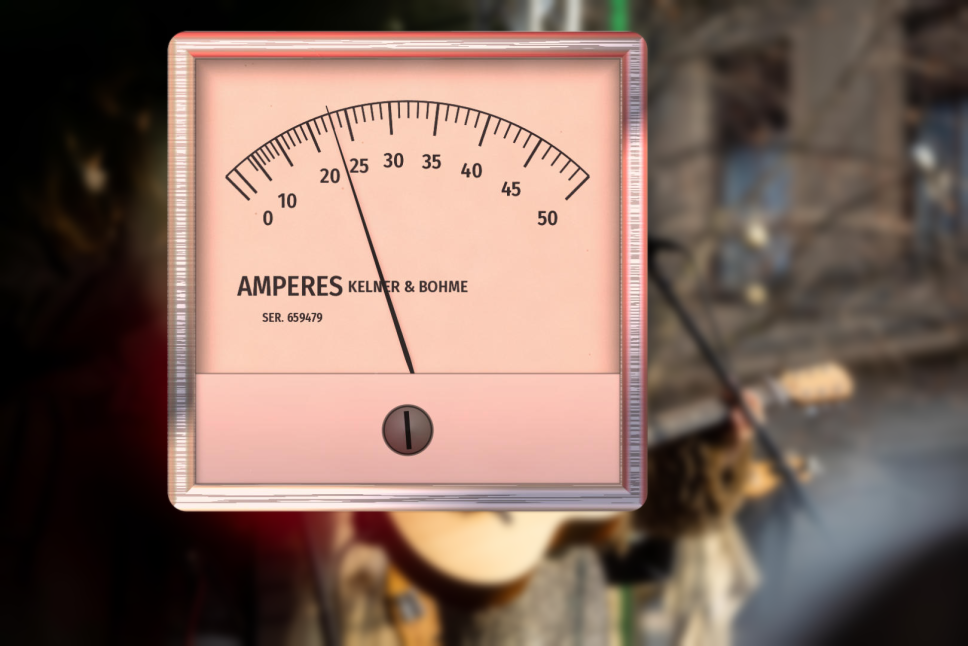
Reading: 23 A
